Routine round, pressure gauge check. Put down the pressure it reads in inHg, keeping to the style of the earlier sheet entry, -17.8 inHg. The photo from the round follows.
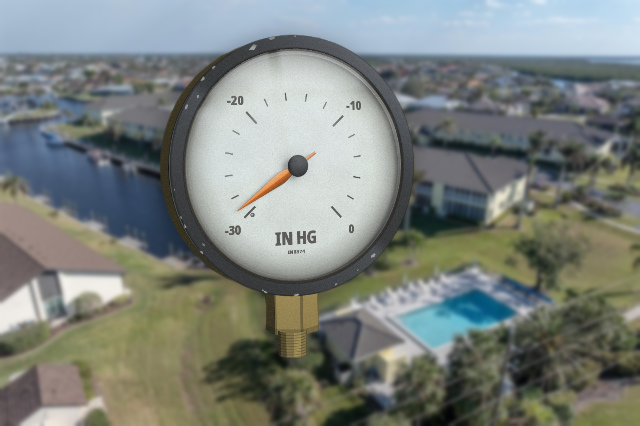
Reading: -29 inHg
